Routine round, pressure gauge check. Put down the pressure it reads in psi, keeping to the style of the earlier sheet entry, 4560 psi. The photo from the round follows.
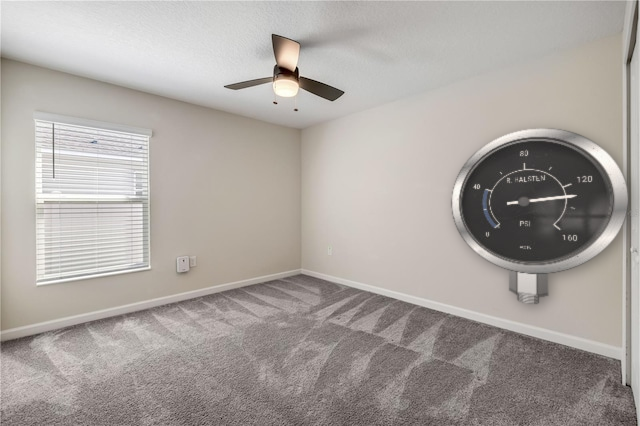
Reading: 130 psi
